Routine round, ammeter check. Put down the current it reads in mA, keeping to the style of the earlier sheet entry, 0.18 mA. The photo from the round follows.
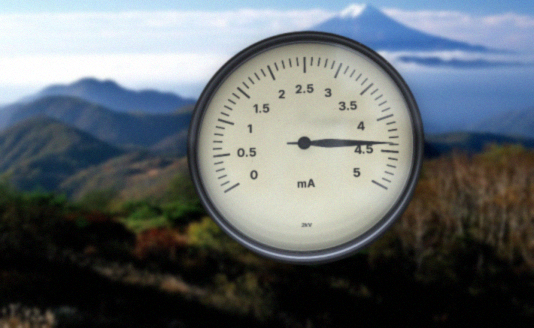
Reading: 4.4 mA
